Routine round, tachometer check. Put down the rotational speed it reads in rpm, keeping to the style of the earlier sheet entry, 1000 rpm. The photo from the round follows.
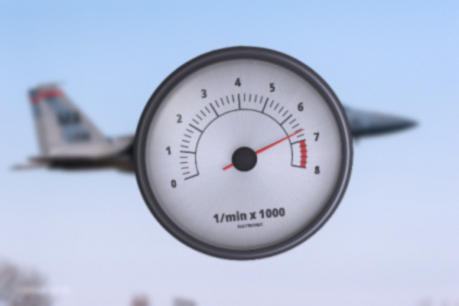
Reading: 6600 rpm
